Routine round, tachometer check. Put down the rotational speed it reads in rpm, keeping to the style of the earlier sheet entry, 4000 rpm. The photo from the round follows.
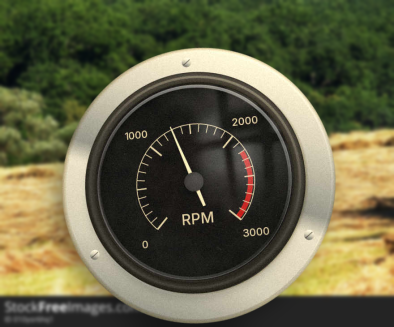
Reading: 1300 rpm
